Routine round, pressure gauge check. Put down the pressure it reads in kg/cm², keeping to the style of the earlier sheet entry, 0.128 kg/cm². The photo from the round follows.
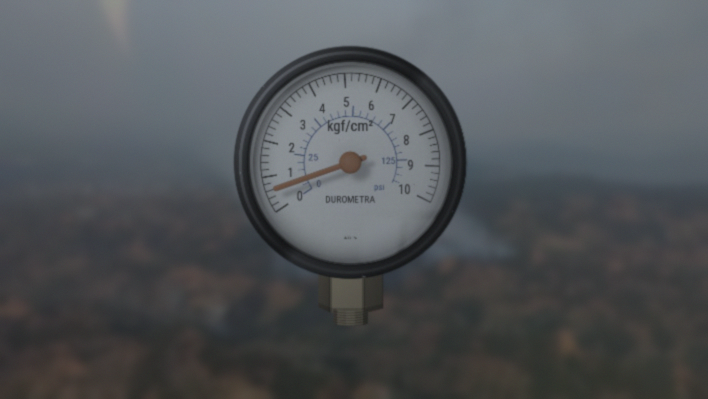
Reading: 0.6 kg/cm²
